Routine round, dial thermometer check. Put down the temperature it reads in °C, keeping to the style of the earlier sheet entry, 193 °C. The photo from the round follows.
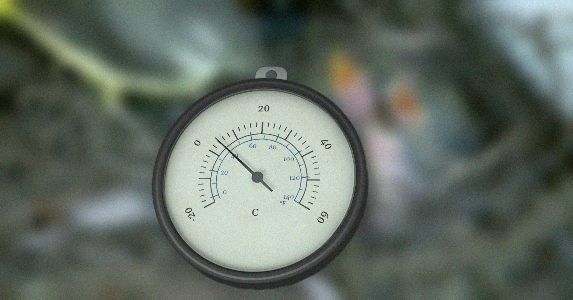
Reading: 4 °C
